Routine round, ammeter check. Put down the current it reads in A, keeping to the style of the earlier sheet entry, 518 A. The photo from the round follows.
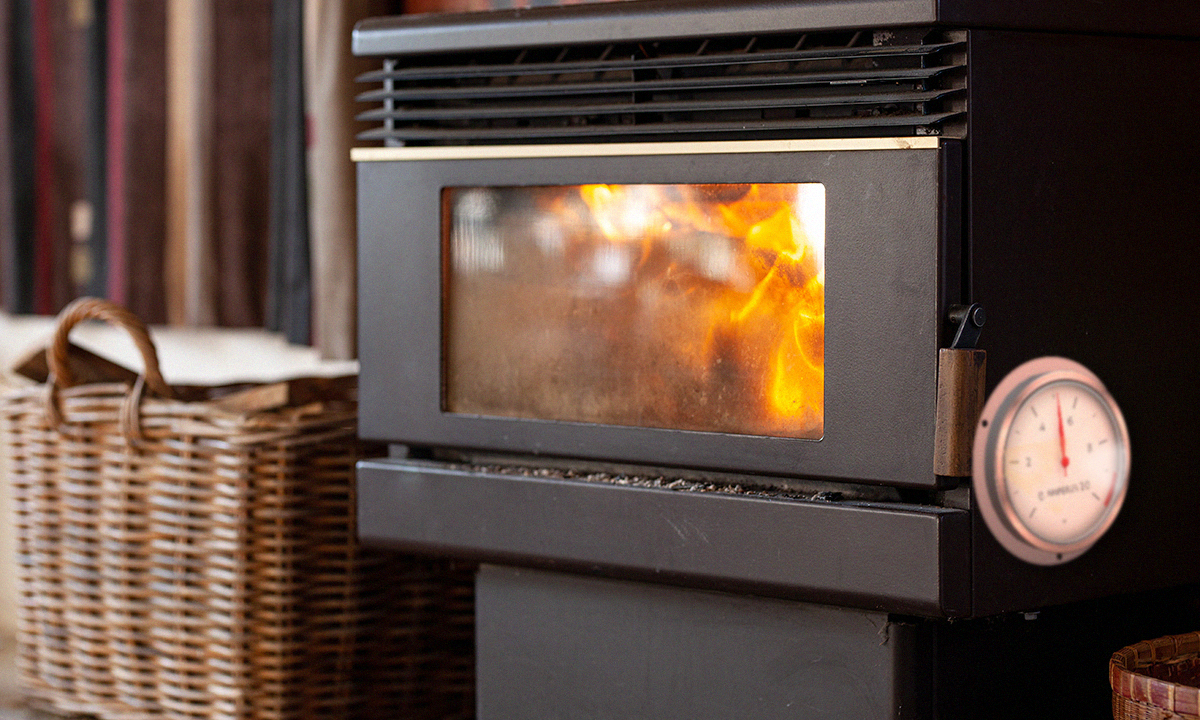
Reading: 5 A
